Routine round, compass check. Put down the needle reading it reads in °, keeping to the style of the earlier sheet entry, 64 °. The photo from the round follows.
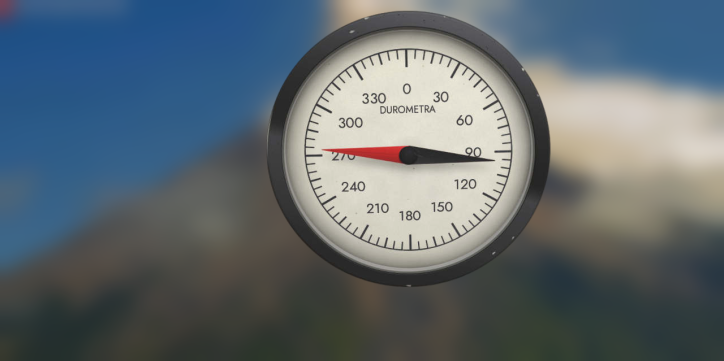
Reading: 275 °
